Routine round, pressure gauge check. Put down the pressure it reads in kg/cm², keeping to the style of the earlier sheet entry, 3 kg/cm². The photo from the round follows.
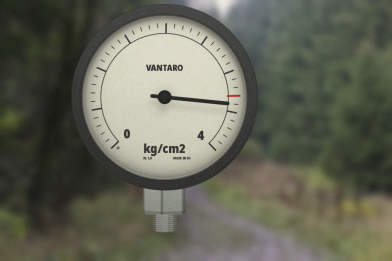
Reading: 3.4 kg/cm²
